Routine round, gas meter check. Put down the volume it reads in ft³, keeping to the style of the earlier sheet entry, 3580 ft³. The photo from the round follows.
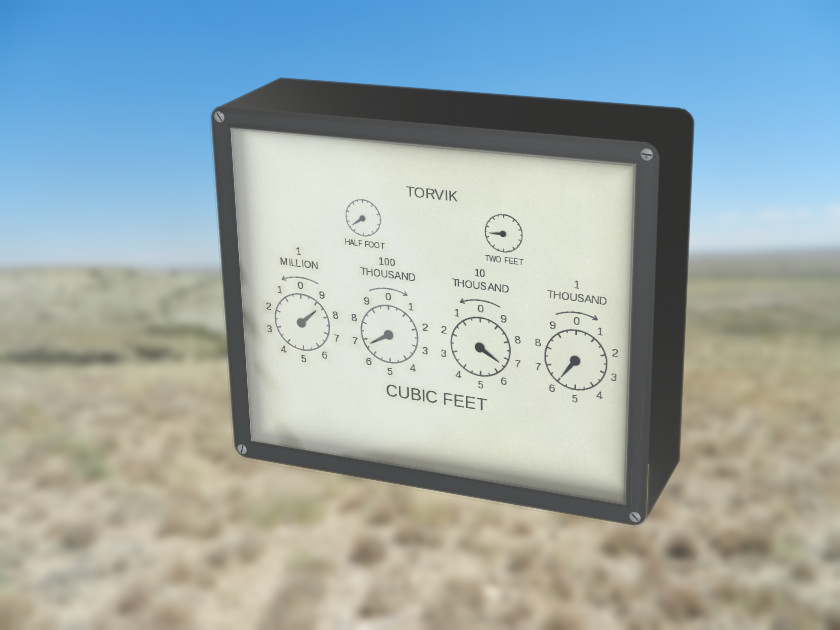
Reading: 866600 ft³
